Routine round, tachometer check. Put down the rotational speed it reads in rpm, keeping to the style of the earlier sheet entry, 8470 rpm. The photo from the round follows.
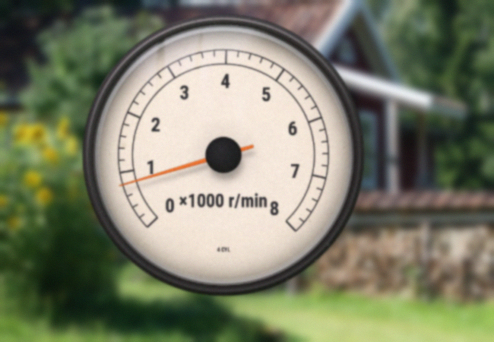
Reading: 800 rpm
